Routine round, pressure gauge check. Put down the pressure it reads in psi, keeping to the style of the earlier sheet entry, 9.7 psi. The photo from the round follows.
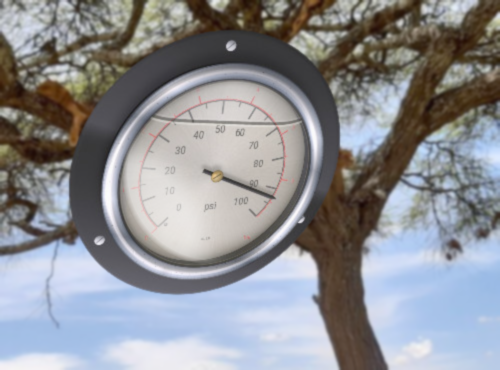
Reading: 92.5 psi
